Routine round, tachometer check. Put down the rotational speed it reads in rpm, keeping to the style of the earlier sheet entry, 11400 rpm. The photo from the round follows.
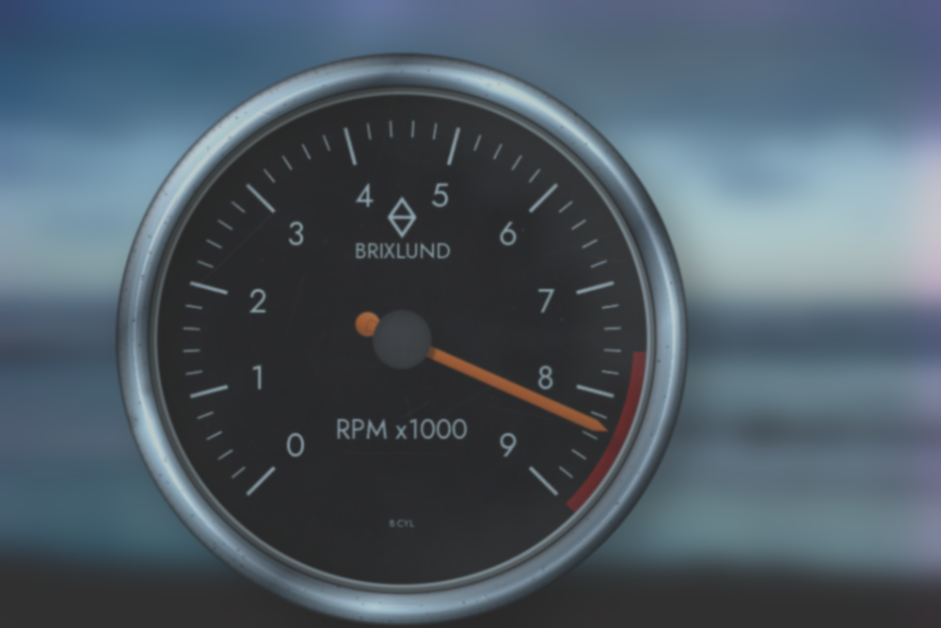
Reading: 8300 rpm
